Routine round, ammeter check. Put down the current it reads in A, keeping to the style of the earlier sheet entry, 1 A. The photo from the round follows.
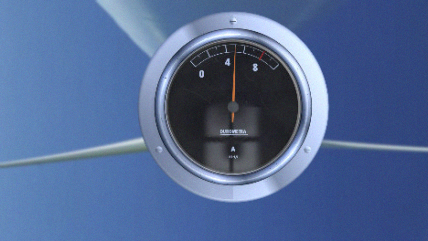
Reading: 5 A
